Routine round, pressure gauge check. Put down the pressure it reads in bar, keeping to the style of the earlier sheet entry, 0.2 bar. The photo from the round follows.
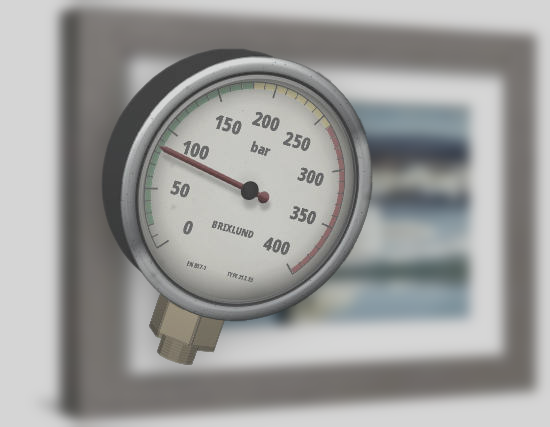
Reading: 85 bar
